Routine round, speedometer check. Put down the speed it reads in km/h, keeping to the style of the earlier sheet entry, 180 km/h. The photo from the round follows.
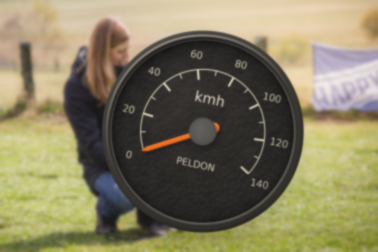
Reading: 0 km/h
